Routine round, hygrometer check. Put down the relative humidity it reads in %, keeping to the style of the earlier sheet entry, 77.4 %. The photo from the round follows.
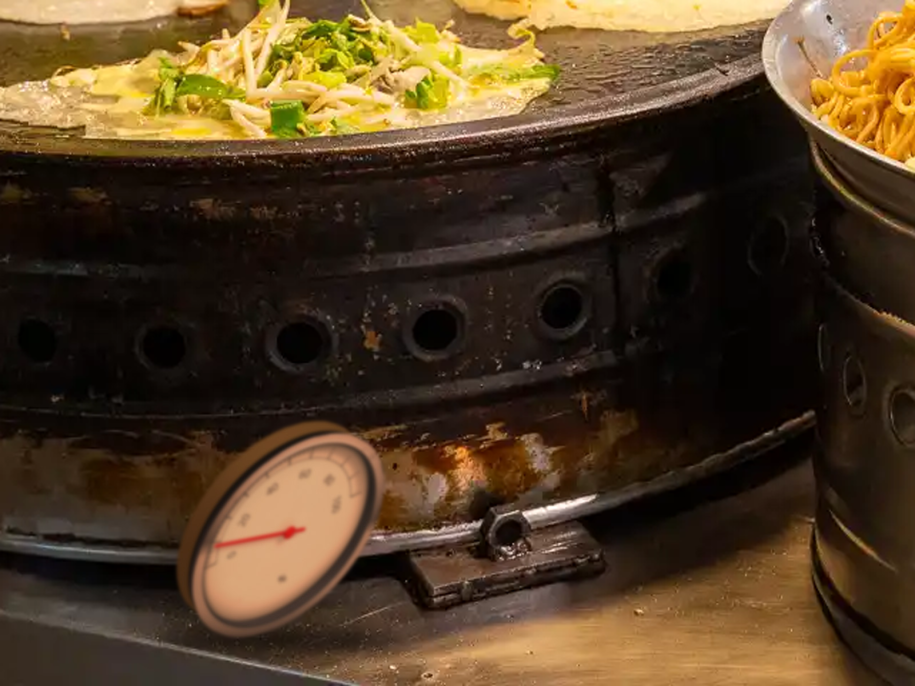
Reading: 10 %
